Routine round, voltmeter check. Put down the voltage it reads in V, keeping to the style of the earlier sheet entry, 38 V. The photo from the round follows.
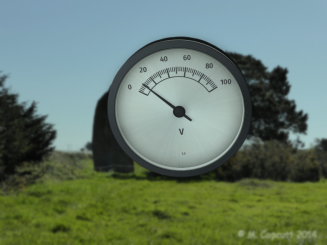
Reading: 10 V
